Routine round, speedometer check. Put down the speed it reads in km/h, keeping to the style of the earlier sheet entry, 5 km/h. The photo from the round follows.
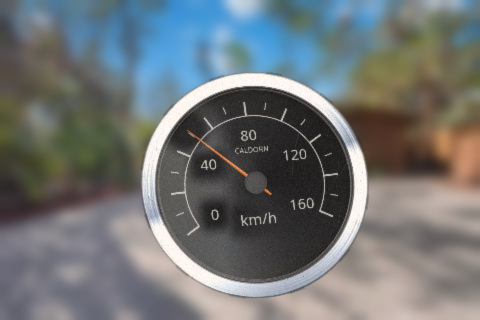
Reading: 50 km/h
